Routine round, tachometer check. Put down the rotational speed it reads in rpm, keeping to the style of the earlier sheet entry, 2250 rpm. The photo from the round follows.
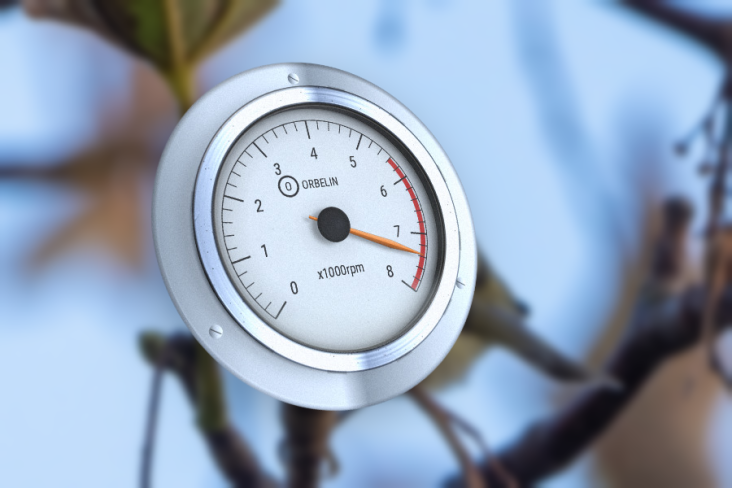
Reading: 7400 rpm
